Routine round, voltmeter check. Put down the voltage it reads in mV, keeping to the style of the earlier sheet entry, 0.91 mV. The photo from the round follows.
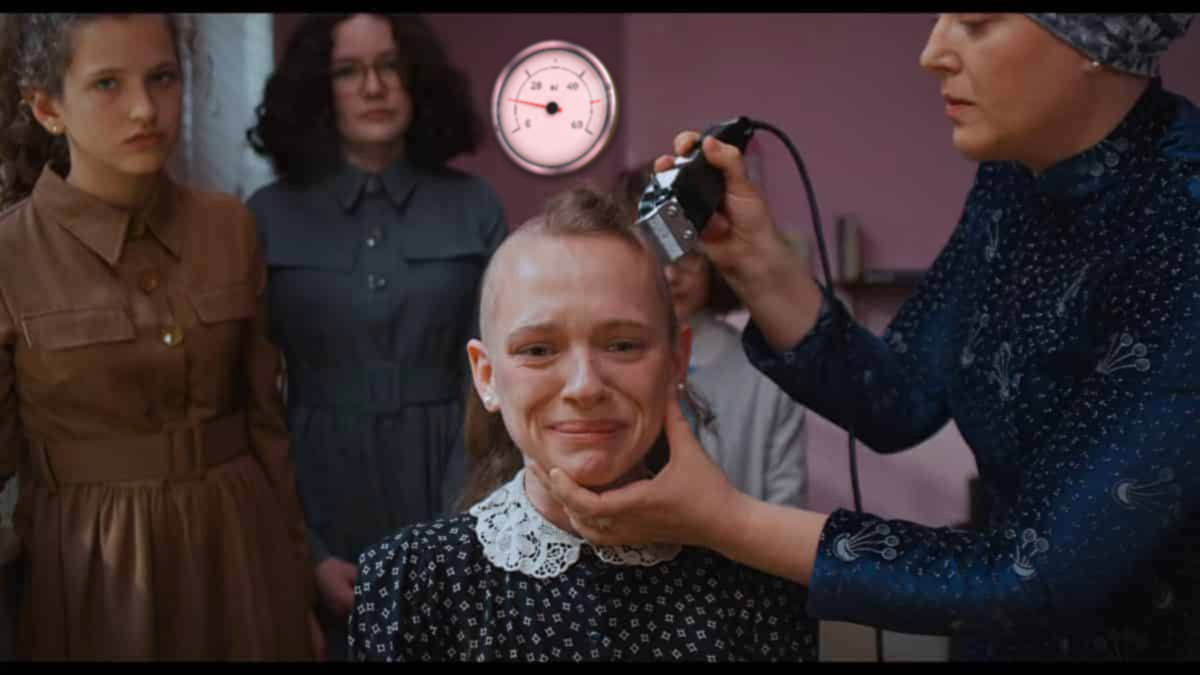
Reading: 10 mV
